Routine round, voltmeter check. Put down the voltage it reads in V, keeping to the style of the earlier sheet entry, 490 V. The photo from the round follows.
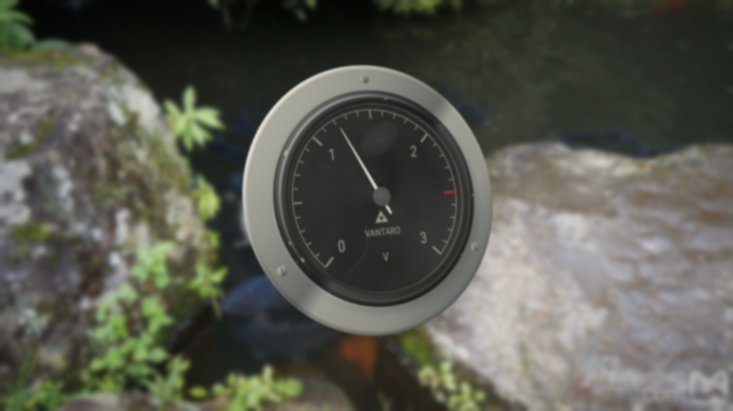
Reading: 1.2 V
